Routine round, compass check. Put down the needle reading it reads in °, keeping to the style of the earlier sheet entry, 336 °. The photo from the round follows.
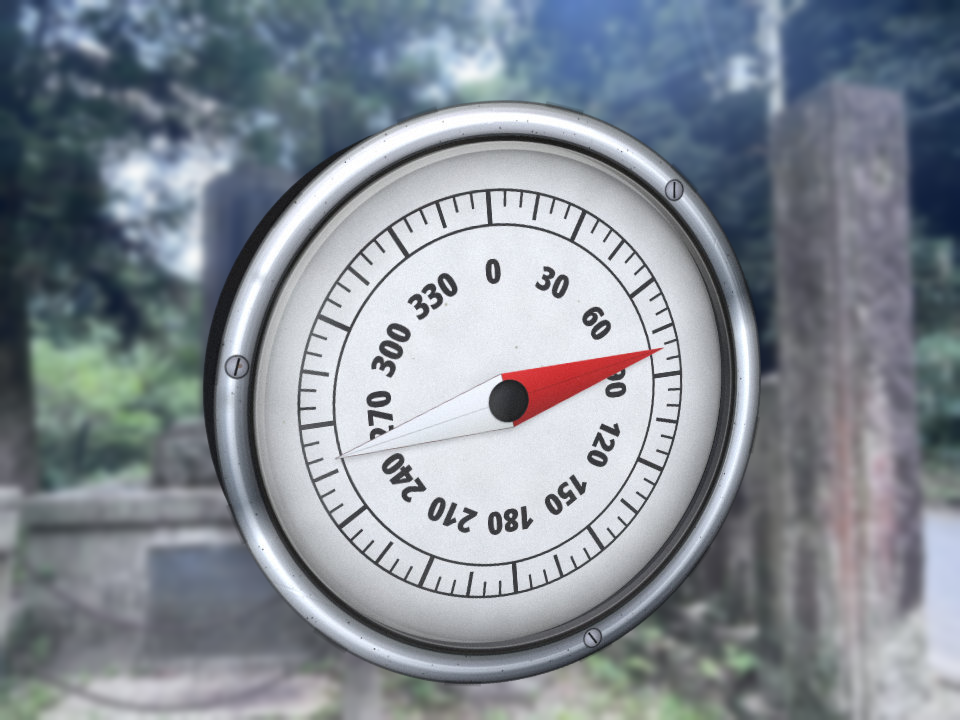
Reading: 80 °
